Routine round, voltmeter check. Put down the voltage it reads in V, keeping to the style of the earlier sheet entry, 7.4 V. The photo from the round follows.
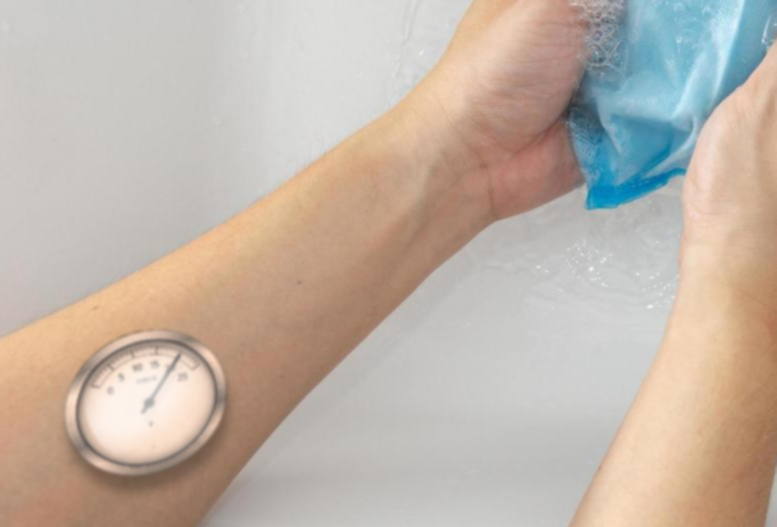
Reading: 20 V
